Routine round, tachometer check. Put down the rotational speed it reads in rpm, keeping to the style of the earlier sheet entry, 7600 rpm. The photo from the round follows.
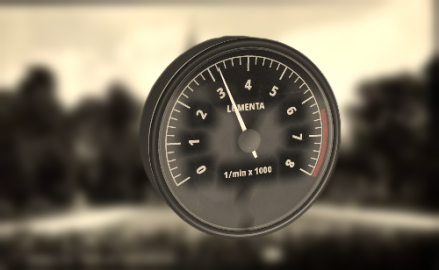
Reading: 3200 rpm
